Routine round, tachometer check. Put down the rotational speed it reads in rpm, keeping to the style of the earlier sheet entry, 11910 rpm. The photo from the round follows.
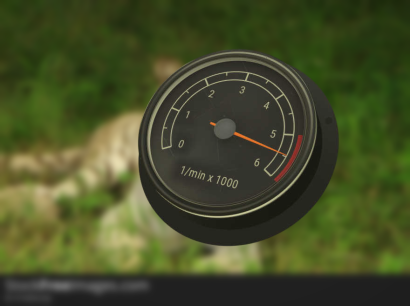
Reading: 5500 rpm
